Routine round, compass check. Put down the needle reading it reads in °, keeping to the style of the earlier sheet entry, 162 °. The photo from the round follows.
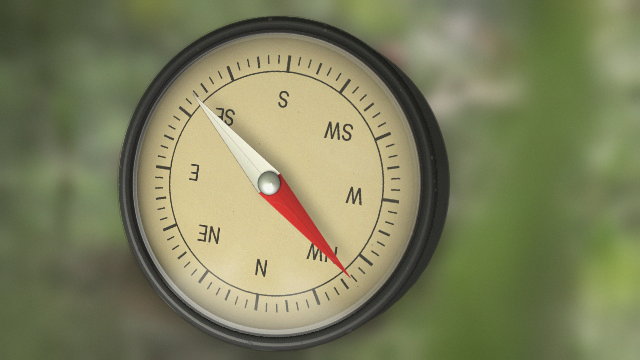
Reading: 310 °
